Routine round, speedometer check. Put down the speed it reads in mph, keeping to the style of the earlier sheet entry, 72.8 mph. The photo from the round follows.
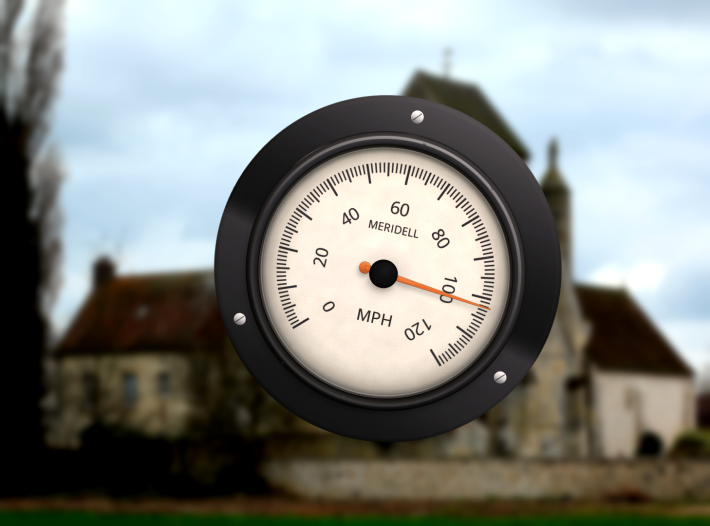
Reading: 102 mph
